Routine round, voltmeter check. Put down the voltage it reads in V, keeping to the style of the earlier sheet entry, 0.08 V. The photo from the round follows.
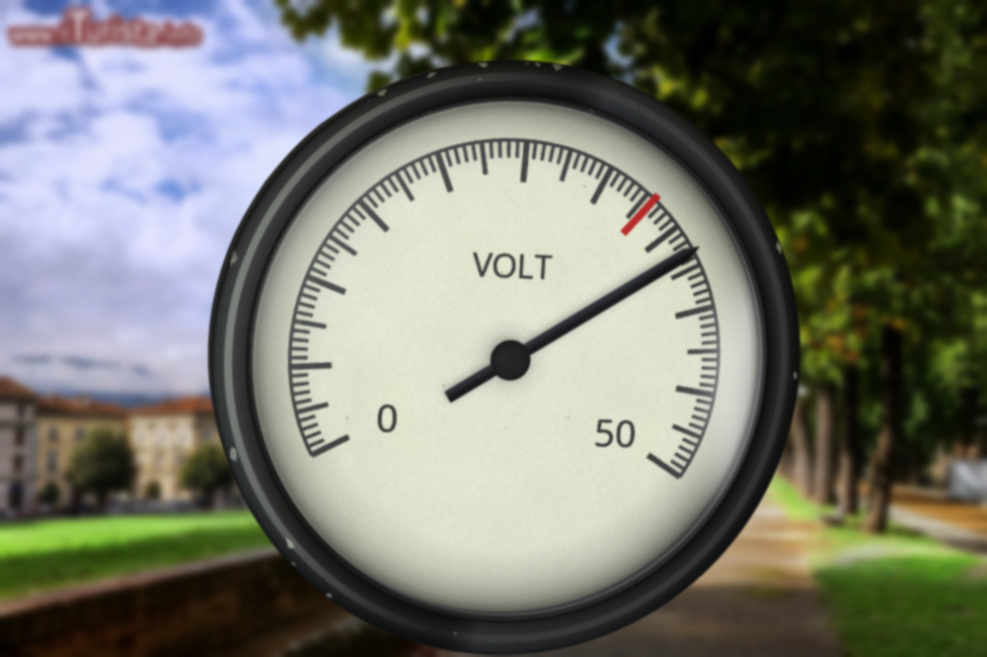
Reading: 36.5 V
